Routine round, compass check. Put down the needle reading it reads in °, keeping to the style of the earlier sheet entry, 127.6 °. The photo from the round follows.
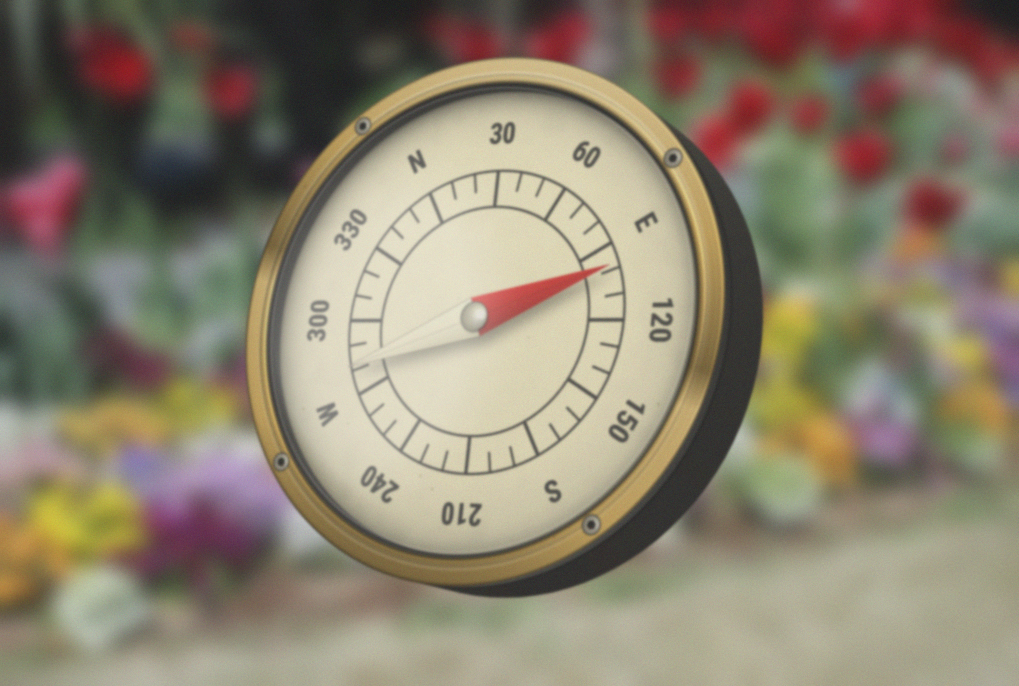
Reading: 100 °
